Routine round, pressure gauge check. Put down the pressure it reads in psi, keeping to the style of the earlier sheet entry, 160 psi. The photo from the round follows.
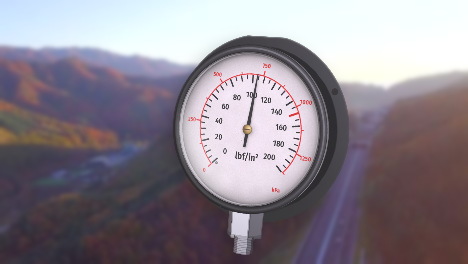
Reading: 105 psi
